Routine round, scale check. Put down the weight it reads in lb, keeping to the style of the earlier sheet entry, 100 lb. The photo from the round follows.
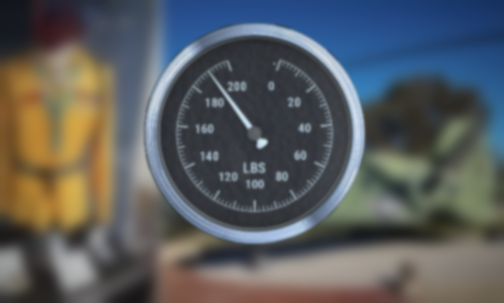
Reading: 190 lb
